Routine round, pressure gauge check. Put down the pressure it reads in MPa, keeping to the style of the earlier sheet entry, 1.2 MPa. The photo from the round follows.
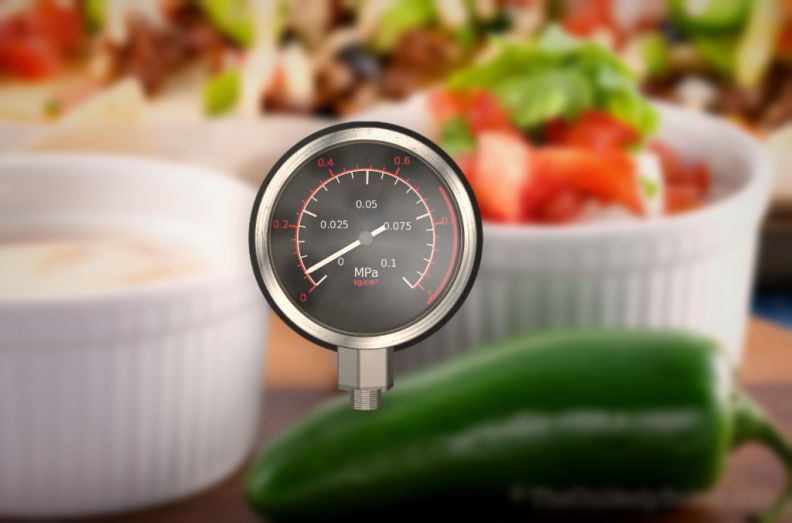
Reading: 0.005 MPa
